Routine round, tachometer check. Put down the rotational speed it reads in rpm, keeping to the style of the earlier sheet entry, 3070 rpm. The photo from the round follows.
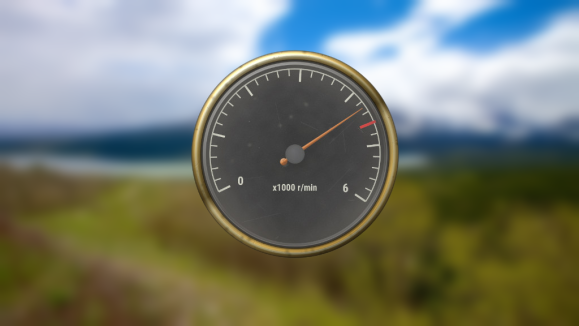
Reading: 4300 rpm
